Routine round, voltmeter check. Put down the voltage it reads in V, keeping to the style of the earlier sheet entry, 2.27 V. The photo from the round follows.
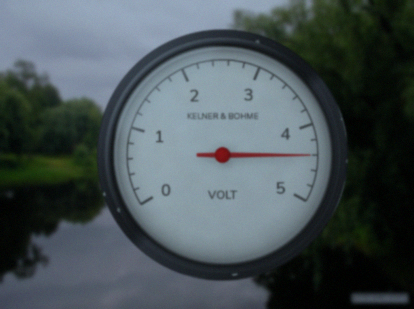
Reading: 4.4 V
